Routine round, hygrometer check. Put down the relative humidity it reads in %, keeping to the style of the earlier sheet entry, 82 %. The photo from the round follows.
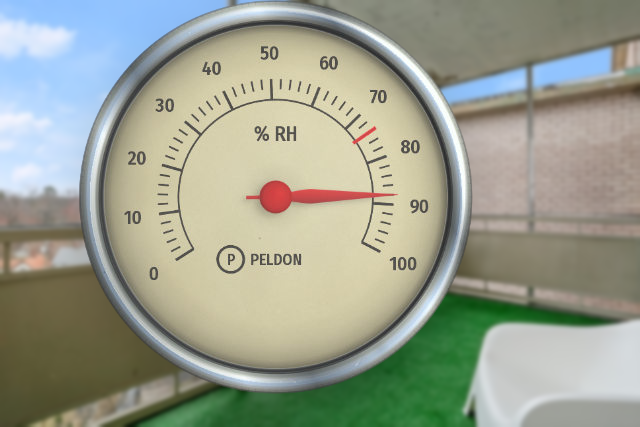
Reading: 88 %
